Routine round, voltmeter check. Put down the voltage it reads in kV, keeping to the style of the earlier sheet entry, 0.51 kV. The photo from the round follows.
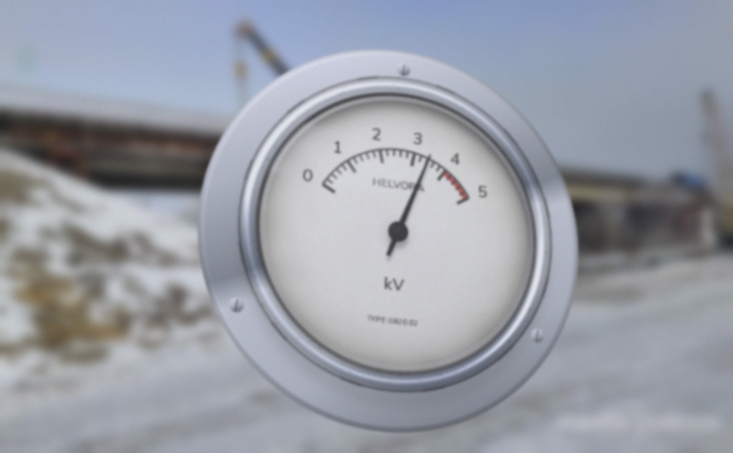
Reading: 3.4 kV
